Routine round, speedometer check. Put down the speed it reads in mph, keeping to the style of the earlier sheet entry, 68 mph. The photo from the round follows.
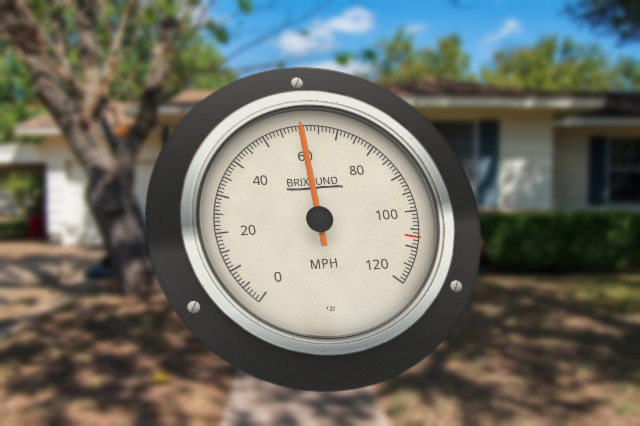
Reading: 60 mph
